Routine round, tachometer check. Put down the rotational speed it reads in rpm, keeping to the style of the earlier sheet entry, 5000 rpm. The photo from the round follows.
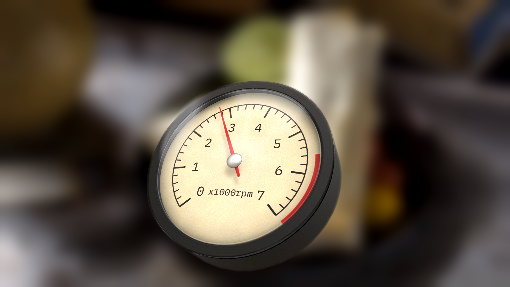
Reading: 2800 rpm
